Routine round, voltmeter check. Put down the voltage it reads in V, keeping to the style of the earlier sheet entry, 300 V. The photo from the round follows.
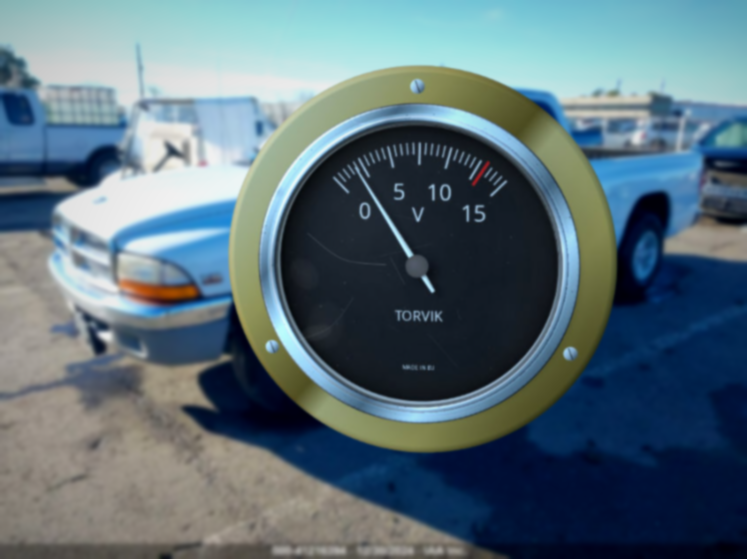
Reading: 2 V
